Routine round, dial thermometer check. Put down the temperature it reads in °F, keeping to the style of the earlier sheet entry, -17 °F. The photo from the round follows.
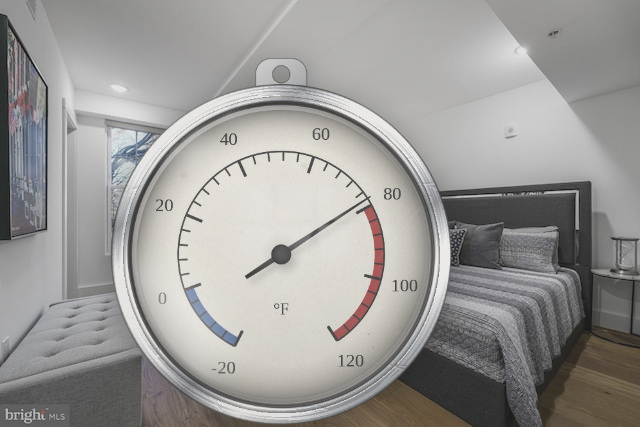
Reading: 78 °F
